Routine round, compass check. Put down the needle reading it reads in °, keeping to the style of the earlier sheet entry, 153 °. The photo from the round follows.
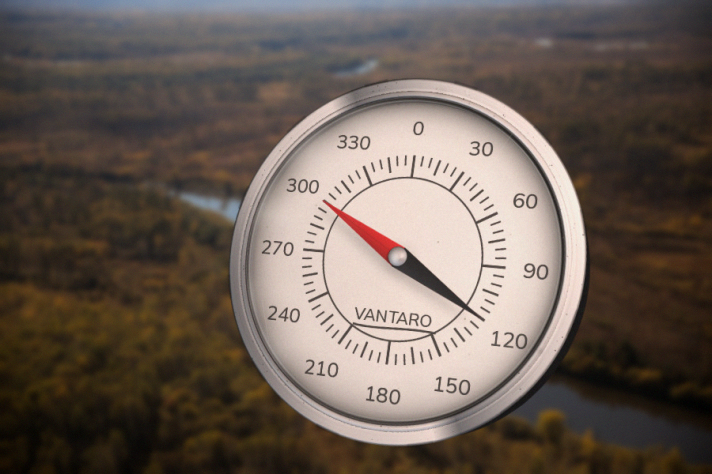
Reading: 300 °
